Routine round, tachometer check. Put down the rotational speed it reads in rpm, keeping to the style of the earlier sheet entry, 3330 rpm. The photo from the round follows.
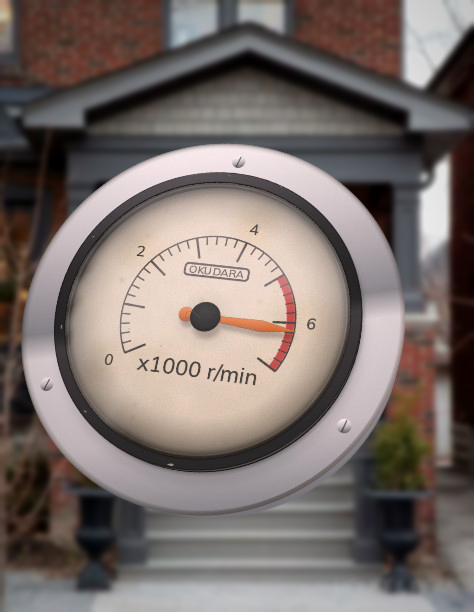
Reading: 6200 rpm
